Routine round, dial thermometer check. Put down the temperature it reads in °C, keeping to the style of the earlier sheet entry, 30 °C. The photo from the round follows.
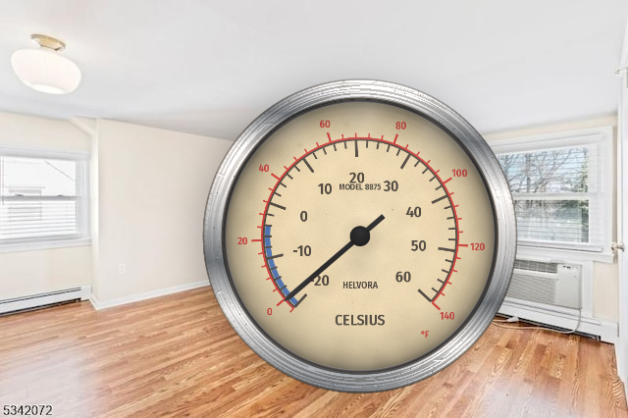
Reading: -18 °C
